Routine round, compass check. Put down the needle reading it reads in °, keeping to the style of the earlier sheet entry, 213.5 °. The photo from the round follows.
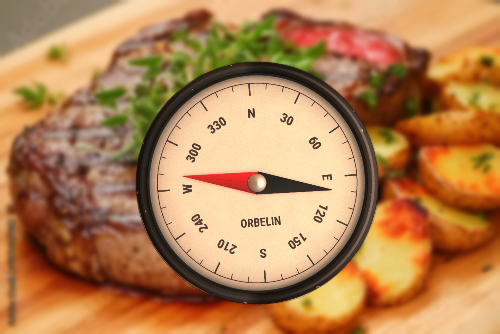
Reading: 280 °
